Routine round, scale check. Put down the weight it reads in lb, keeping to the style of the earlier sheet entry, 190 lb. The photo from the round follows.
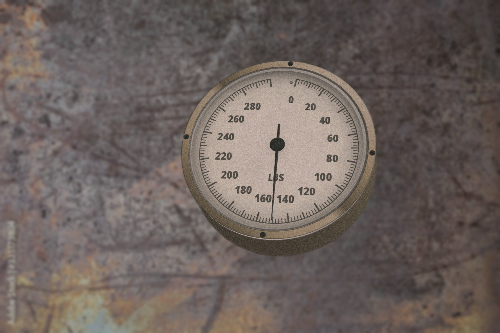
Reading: 150 lb
